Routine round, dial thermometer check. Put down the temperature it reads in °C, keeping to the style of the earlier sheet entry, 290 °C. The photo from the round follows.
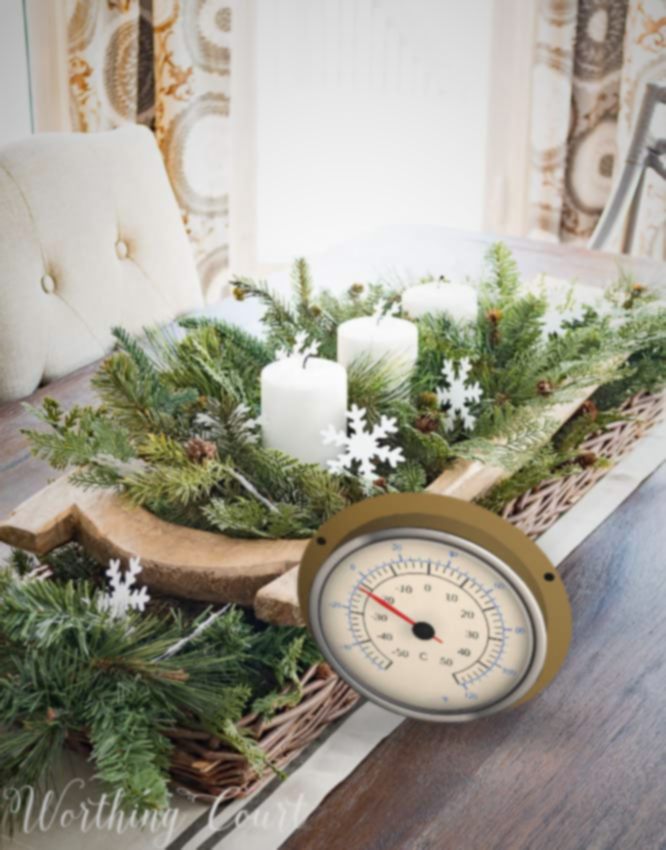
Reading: -20 °C
